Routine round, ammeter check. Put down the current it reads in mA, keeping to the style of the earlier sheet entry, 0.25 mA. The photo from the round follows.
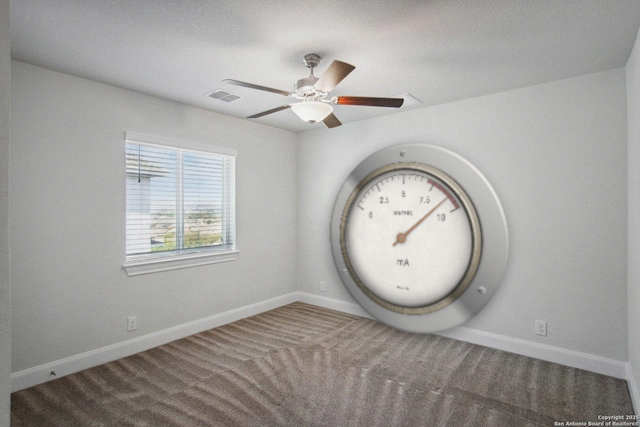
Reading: 9 mA
